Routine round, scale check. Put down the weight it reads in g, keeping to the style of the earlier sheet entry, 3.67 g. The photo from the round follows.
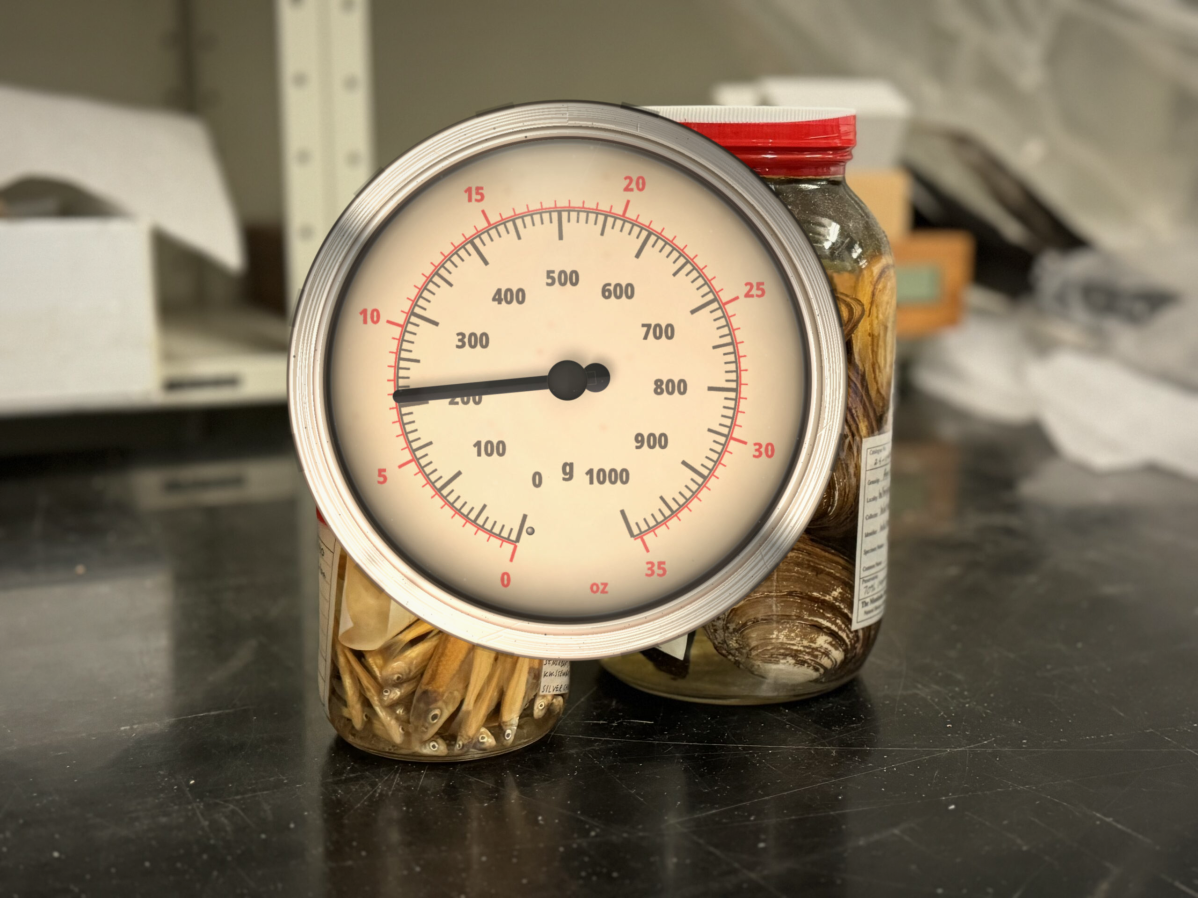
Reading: 210 g
